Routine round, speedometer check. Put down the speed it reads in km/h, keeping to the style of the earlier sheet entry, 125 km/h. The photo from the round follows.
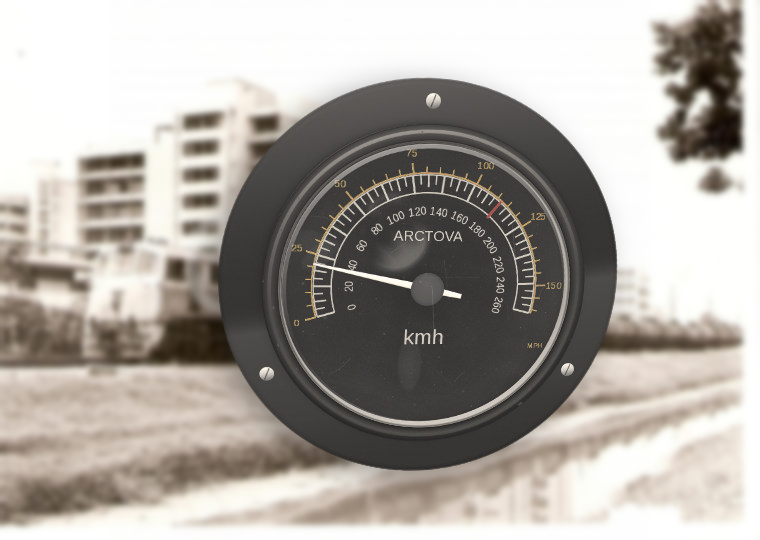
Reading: 35 km/h
